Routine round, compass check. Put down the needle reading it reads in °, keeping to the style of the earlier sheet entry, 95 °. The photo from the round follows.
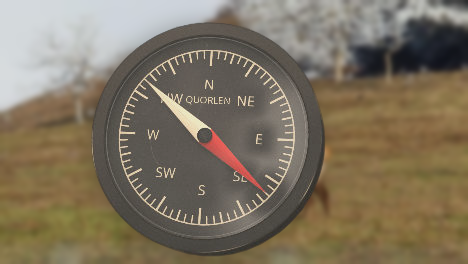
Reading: 130 °
